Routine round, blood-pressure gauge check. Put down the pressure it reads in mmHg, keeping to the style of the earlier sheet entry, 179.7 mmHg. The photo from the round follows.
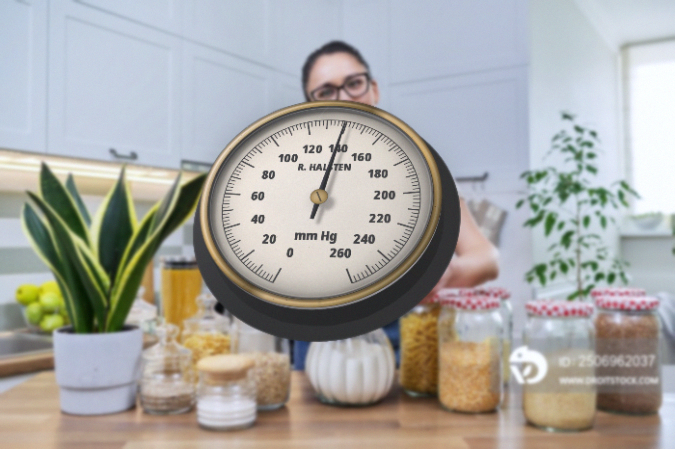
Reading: 140 mmHg
